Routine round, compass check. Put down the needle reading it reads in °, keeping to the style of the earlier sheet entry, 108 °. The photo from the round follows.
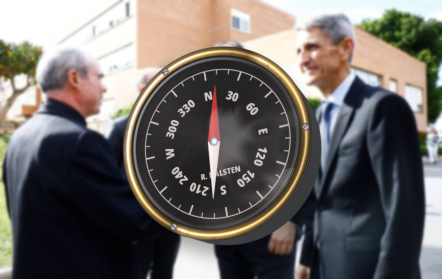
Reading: 10 °
